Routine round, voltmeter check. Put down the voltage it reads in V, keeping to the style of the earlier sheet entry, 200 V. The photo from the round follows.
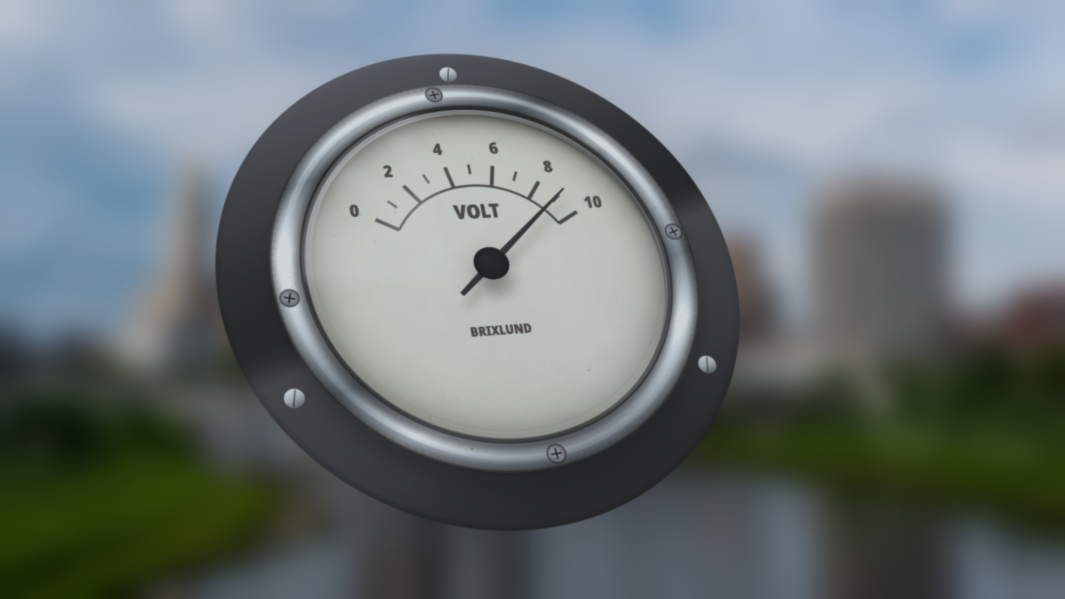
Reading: 9 V
